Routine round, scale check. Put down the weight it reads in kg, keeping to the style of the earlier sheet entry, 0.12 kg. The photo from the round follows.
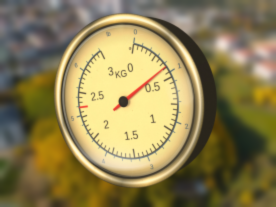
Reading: 0.4 kg
